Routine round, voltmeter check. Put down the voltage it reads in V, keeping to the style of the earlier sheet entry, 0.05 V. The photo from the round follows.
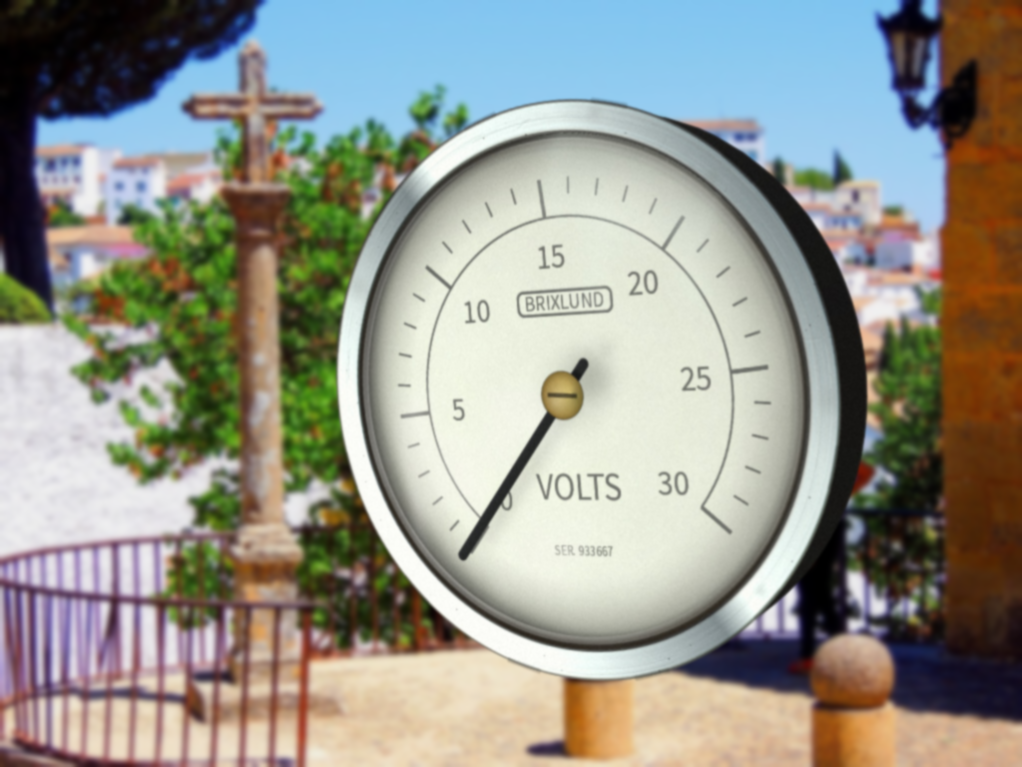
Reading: 0 V
